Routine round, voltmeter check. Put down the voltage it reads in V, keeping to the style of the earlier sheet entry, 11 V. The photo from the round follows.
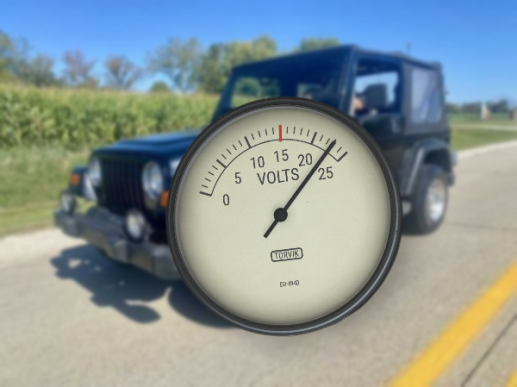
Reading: 23 V
